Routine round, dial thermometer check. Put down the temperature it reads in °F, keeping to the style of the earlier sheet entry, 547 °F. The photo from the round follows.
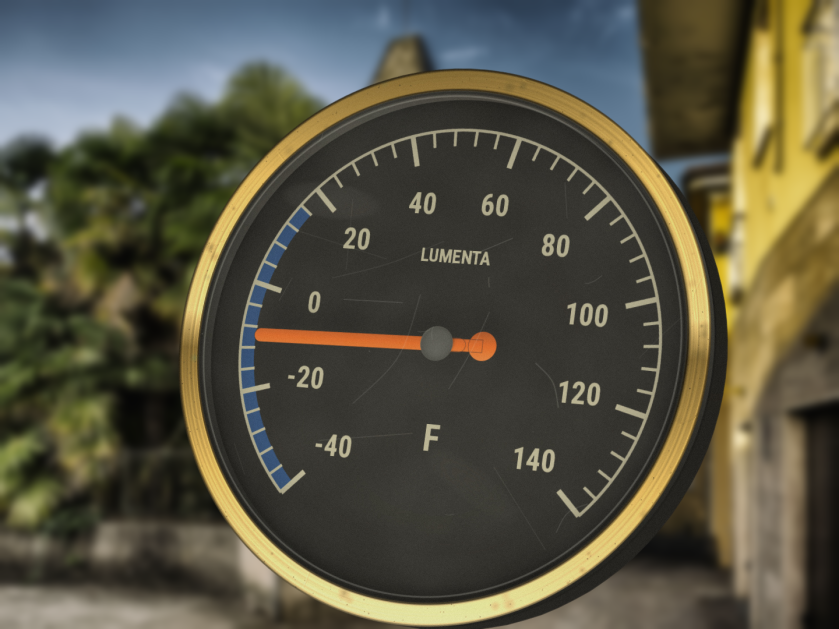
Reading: -10 °F
